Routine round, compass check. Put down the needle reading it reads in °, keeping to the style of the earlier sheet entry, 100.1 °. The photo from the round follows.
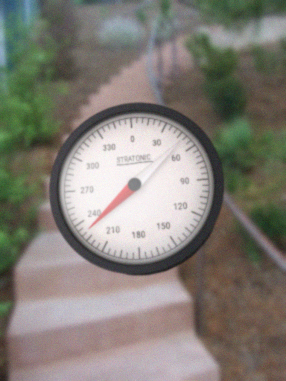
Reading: 230 °
